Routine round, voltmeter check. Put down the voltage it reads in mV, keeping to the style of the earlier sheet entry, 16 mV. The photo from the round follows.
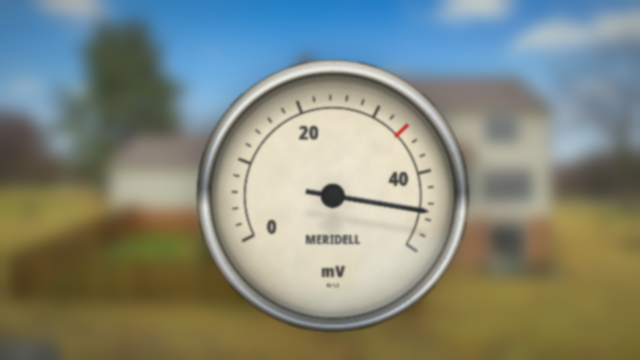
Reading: 45 mV
